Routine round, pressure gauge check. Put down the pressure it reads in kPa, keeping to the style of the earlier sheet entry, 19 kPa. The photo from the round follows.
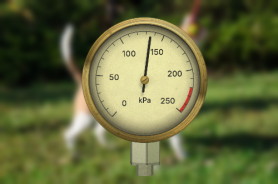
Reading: 135 kPa
